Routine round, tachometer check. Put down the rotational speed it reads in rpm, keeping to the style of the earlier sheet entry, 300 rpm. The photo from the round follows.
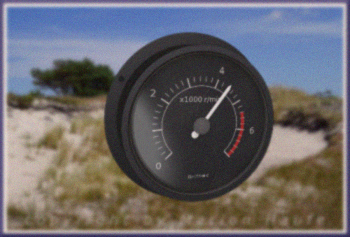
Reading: 4400 rpm
